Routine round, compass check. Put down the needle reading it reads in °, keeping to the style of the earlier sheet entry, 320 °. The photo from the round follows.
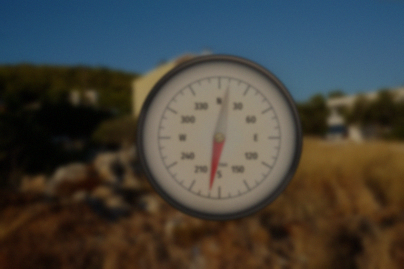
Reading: 190 °
